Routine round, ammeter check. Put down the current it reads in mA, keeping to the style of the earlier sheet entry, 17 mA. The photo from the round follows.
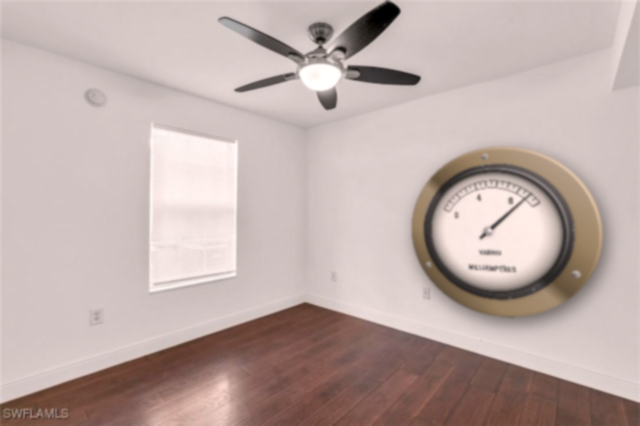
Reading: 9 mA
